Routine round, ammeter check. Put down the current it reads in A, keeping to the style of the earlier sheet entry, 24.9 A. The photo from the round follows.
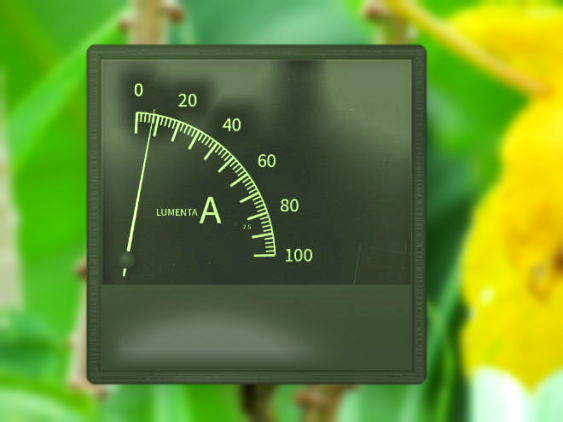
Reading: 8 A
